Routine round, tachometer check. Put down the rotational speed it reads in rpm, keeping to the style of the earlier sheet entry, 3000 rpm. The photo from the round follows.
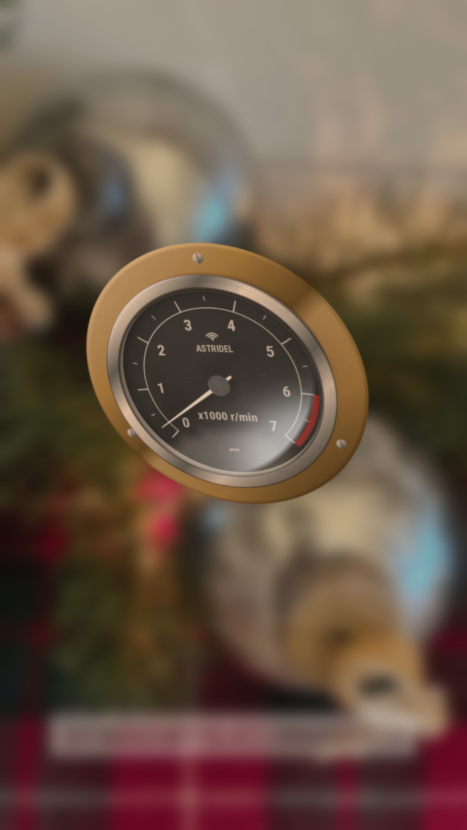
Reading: 250 rpm
